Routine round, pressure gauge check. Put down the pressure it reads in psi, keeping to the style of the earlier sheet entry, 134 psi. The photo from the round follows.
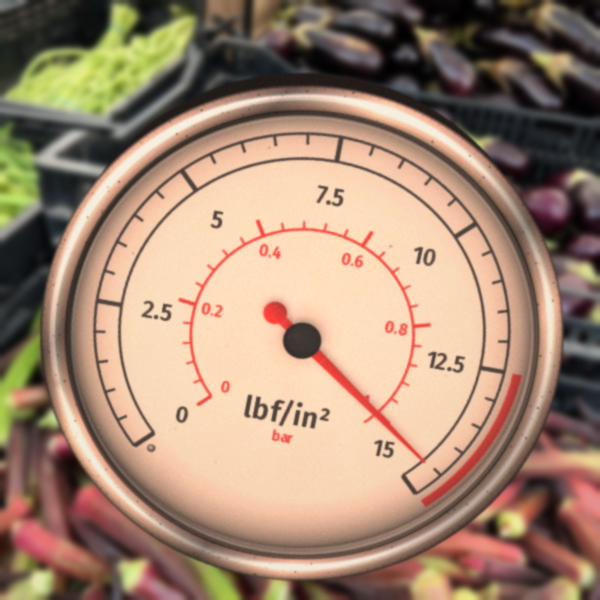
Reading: 14.5 psi
